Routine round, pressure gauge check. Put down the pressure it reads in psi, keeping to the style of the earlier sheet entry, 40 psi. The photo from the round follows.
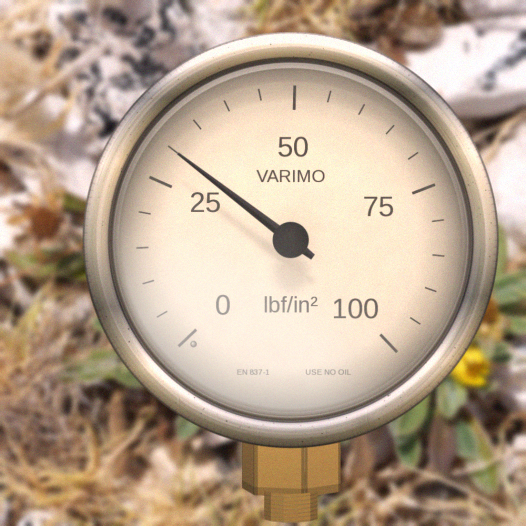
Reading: 30 psi
